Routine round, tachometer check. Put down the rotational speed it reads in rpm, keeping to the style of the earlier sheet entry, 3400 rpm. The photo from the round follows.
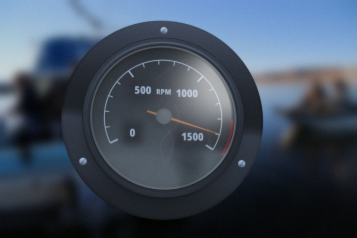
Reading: 1400 rpm
